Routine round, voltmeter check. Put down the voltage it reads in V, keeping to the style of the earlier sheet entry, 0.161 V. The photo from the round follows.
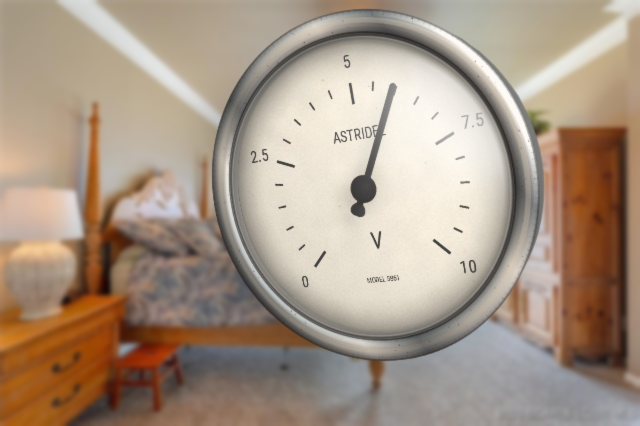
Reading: 6 V
